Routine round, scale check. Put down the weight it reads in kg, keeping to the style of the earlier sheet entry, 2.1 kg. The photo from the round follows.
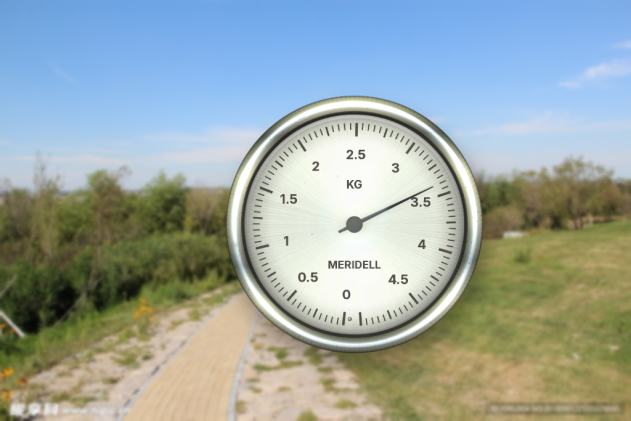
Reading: 3.4 kg
